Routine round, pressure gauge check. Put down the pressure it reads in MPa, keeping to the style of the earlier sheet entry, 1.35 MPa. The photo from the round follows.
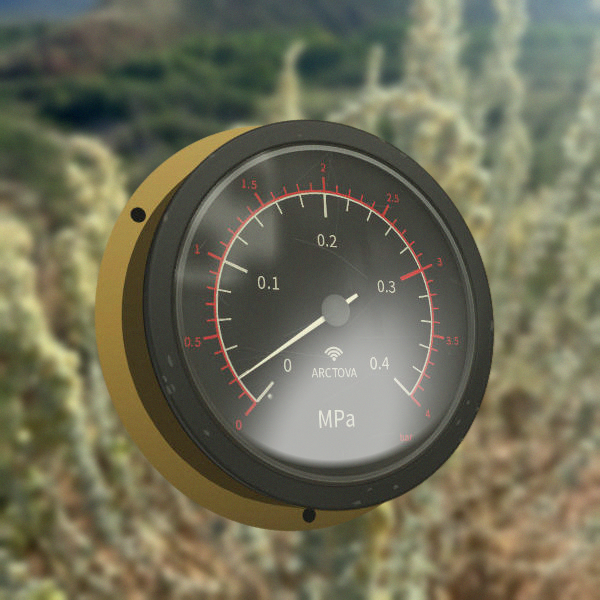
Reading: 0.02 MPa
